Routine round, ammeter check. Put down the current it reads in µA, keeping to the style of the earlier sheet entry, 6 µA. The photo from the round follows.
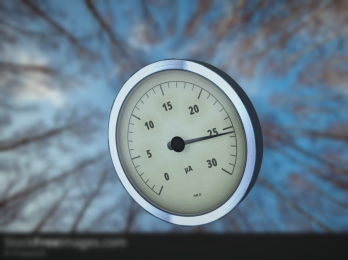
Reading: 25.5 µA
